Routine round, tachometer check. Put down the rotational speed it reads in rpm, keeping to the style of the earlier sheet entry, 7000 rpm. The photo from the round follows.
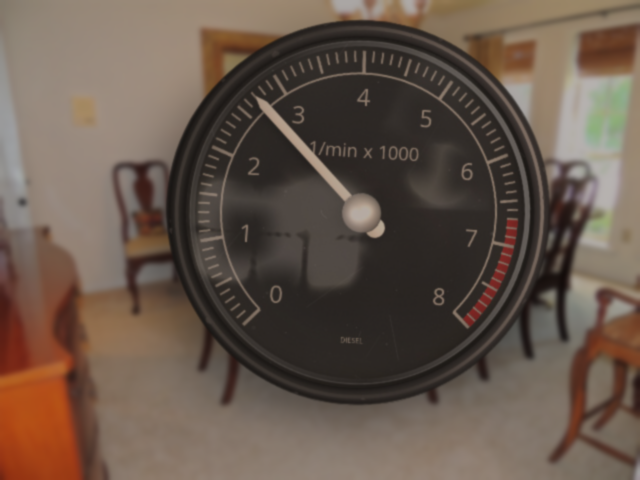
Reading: 2700 rpm
